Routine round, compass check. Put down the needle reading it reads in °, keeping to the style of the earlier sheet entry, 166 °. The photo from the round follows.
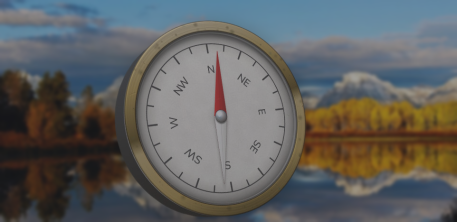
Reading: 7.5 °
